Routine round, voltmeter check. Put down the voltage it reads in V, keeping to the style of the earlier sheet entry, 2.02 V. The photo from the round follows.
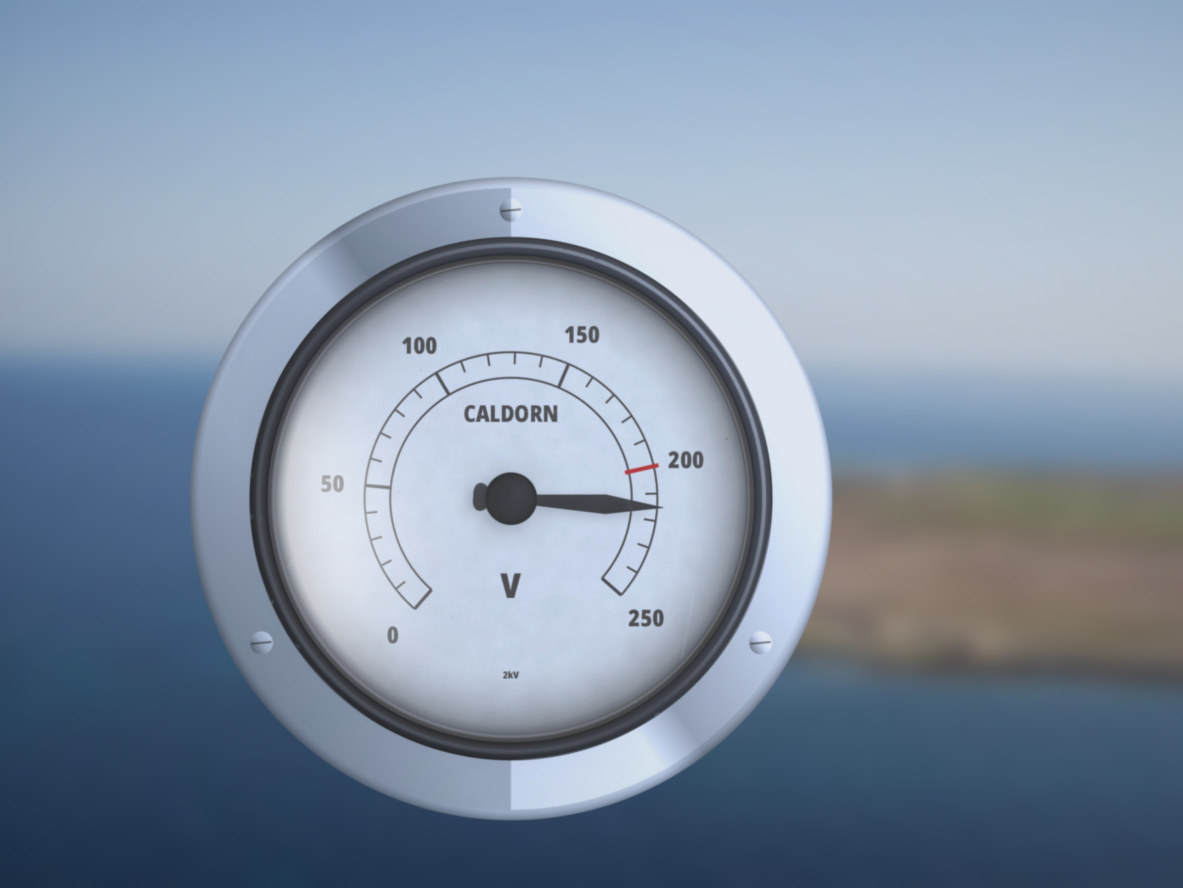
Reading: 215 V
